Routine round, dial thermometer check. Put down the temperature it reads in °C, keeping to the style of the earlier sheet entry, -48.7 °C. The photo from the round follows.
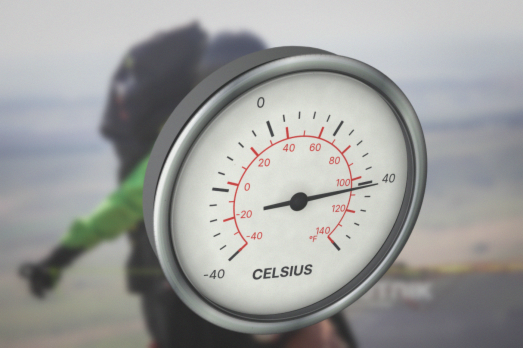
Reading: 40 °C
